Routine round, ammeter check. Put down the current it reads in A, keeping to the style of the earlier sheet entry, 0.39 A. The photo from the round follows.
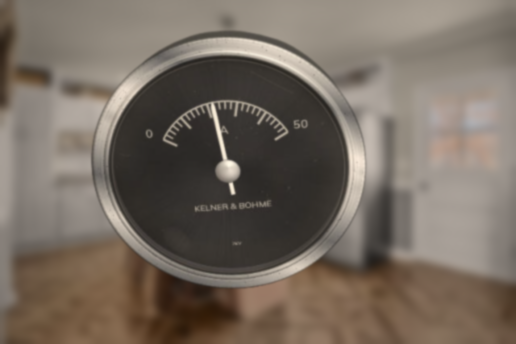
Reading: 22 A
